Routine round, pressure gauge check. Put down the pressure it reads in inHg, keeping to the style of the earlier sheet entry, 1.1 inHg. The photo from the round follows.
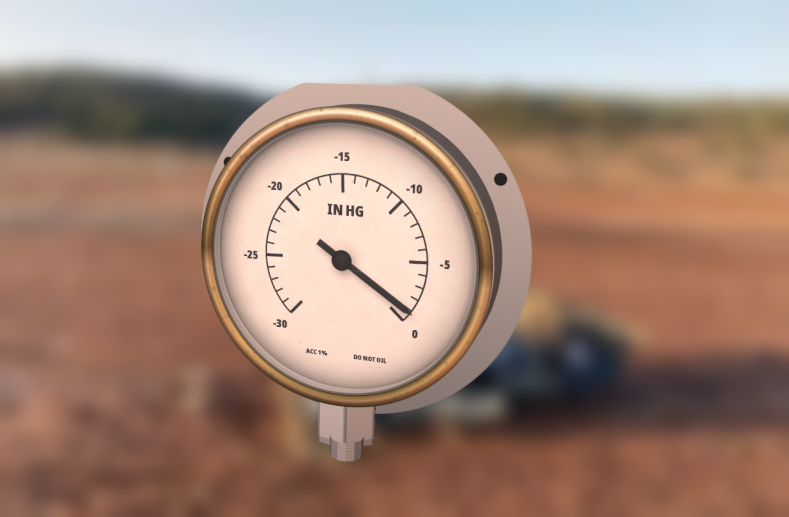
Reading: -1 inHg
